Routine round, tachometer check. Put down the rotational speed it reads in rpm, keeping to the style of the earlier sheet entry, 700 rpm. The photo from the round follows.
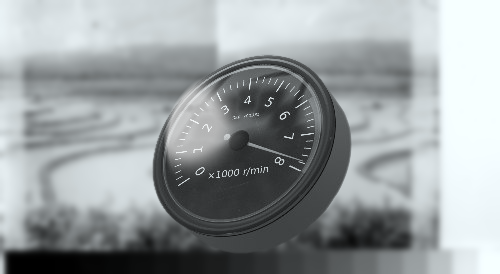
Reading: 7800 rpm
